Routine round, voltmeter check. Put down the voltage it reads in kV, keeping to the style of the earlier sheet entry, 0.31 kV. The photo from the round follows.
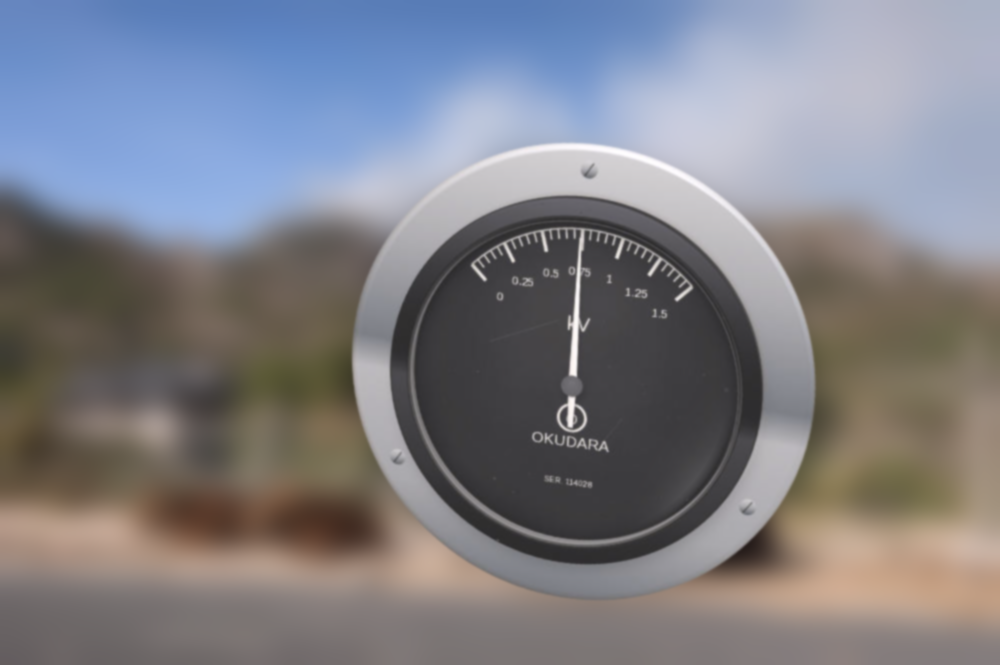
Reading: 0.75 kV
